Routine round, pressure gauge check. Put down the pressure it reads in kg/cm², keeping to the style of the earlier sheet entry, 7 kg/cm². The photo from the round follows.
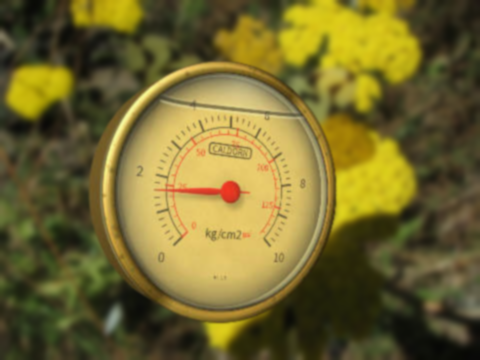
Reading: 1.6 kg/cm²
